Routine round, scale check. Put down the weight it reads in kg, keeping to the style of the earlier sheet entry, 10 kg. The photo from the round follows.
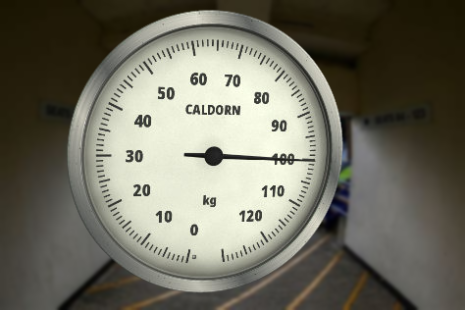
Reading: 100 kg
